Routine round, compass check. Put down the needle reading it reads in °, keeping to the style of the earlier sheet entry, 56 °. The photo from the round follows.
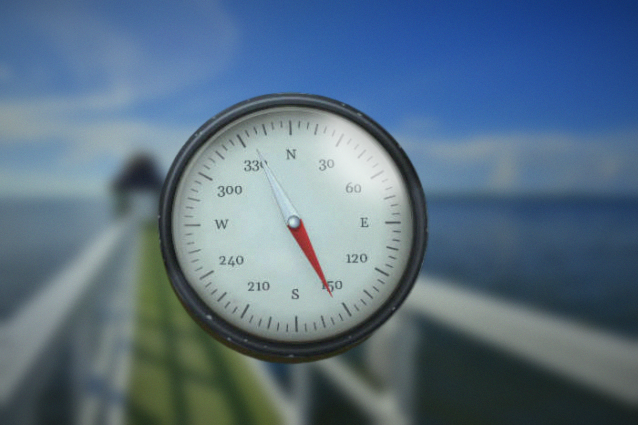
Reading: 155 °
